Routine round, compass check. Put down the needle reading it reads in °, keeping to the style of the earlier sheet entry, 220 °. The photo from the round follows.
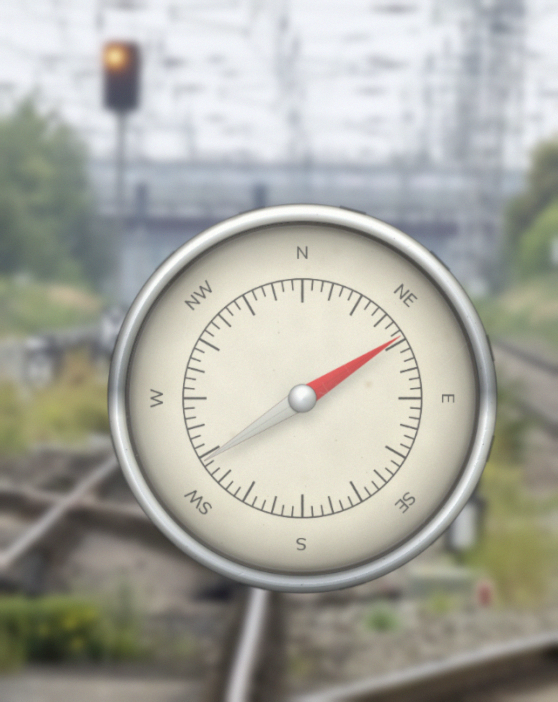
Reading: 57.5 °
